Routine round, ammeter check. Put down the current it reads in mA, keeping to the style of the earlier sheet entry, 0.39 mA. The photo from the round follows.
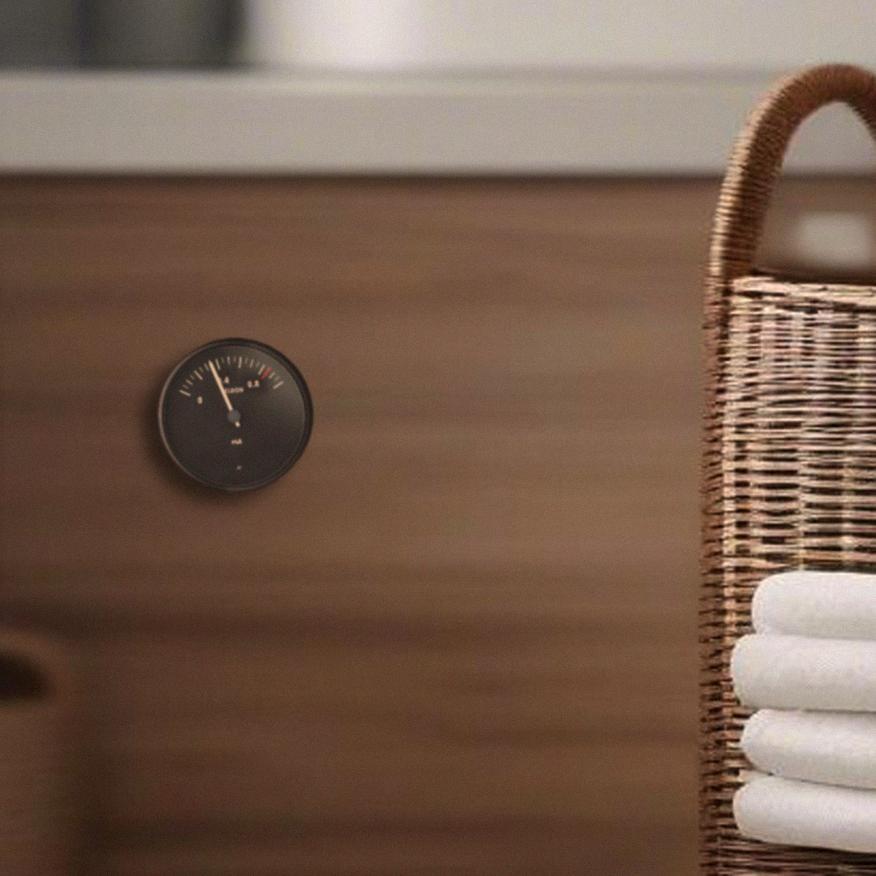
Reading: 0.35 mA
